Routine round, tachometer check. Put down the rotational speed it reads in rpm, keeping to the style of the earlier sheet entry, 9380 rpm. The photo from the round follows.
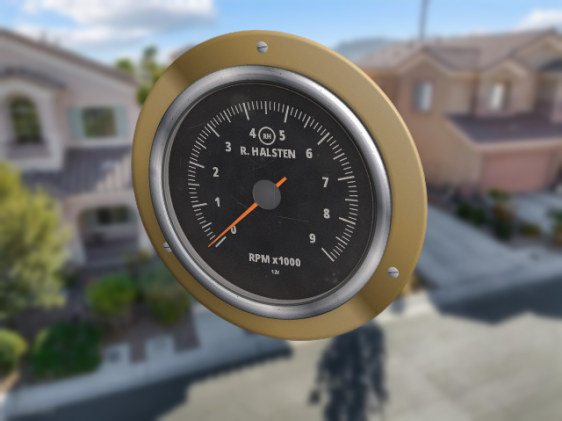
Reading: 100 rpm
